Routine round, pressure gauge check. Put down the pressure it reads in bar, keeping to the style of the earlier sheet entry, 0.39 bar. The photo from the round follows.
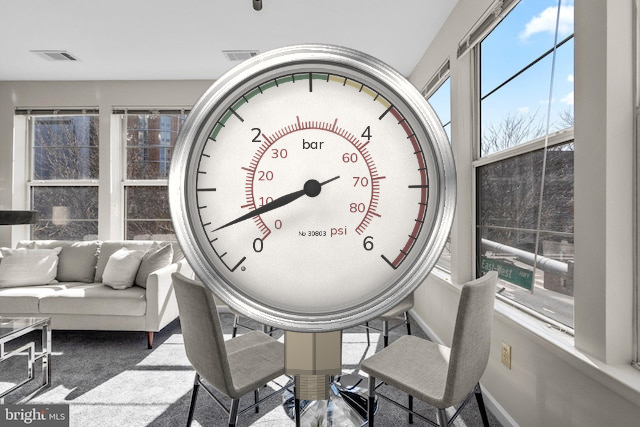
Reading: 0.5 bar
